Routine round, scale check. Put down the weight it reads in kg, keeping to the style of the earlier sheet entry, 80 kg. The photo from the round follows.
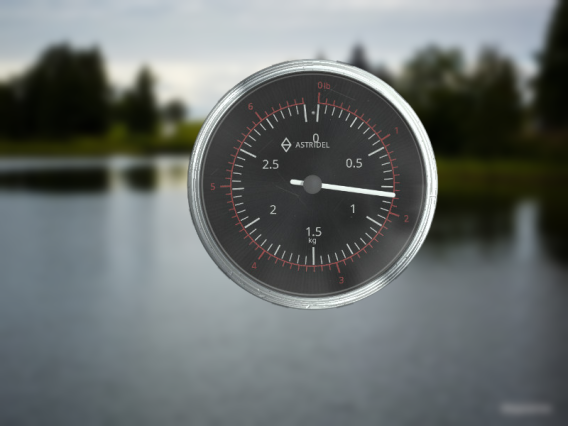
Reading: 0.8 kg
